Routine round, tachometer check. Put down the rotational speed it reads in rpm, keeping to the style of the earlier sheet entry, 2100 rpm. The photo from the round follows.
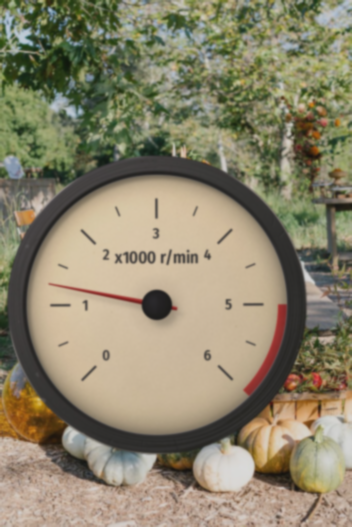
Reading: 1250 rpm
